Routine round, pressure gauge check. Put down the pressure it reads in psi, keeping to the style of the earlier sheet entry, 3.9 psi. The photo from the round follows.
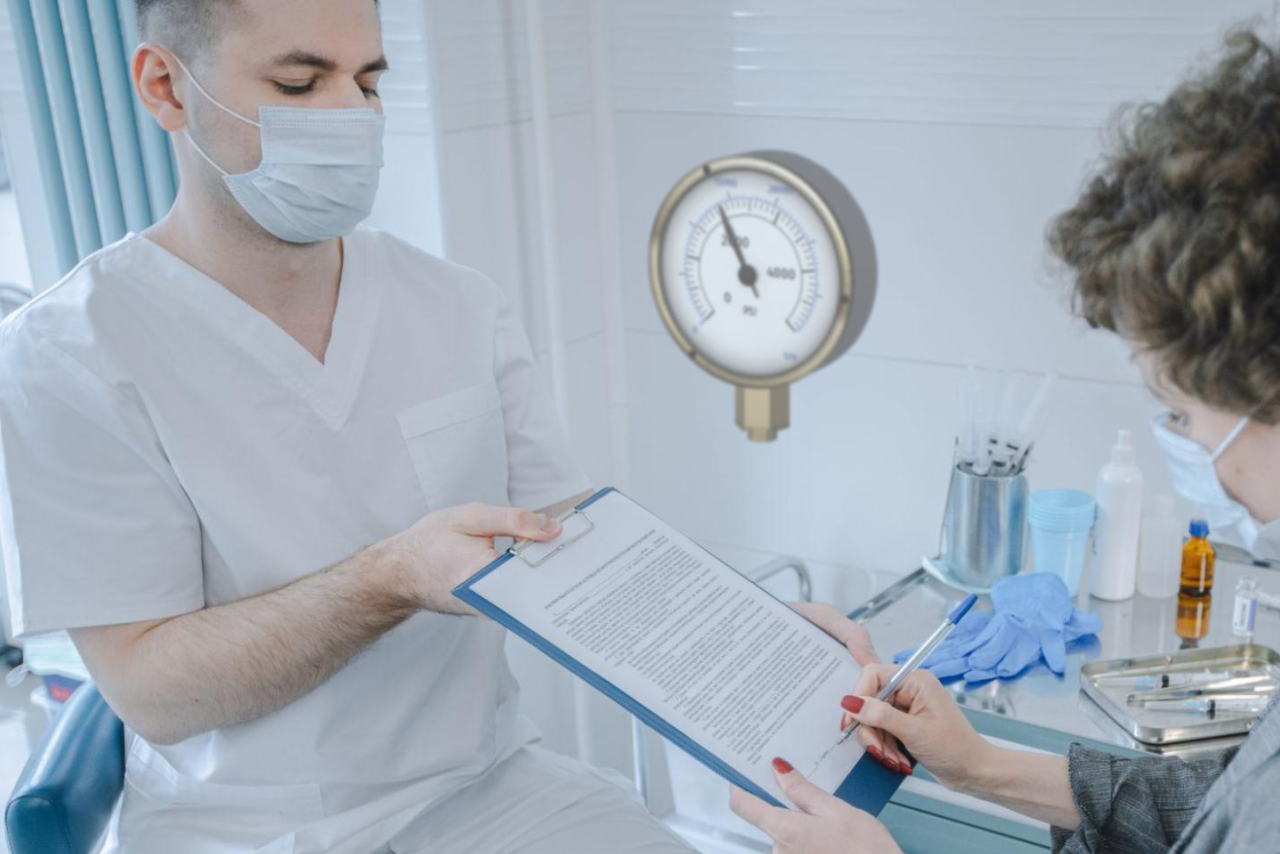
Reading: 2000 psi
